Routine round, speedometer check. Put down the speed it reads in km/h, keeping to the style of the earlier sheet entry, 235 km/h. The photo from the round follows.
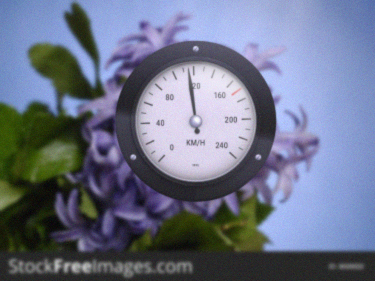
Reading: 115 km/h
